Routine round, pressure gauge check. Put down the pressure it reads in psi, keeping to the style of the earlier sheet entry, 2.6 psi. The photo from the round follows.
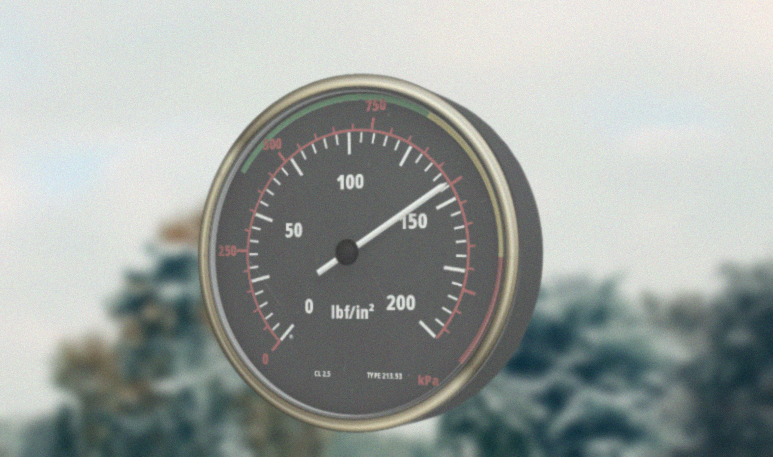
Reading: 145 psi
